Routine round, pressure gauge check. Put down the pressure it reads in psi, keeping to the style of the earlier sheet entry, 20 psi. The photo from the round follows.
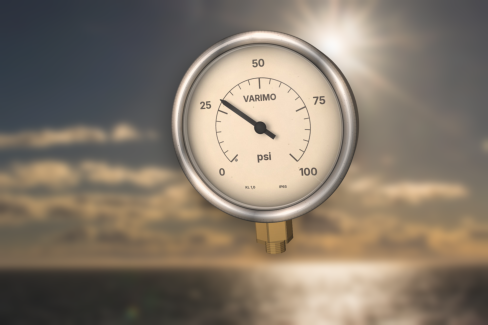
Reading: 30 psi
